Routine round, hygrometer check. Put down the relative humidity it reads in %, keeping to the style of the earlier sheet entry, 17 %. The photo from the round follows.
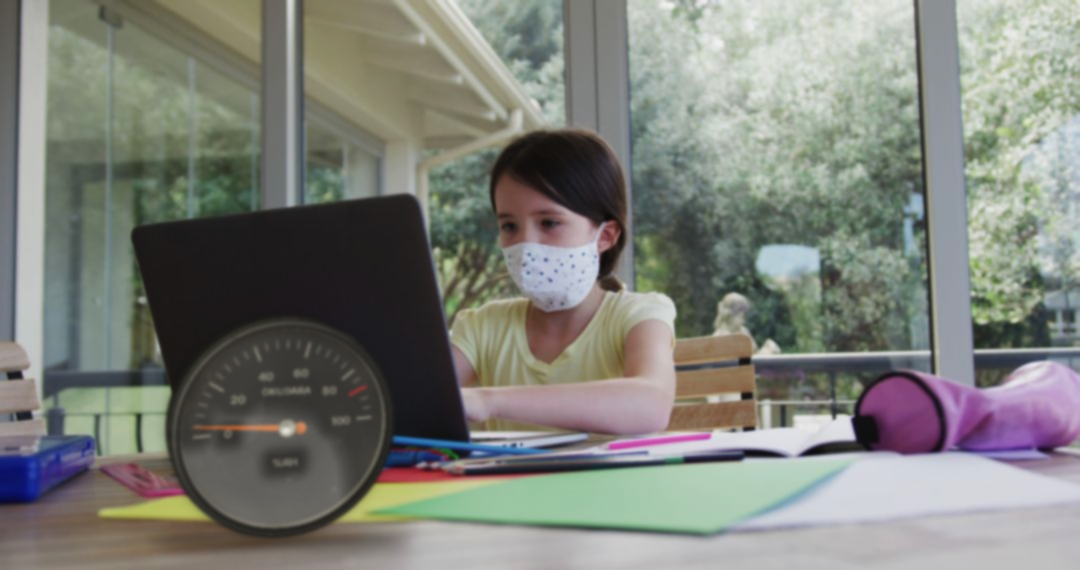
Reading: 4 %
